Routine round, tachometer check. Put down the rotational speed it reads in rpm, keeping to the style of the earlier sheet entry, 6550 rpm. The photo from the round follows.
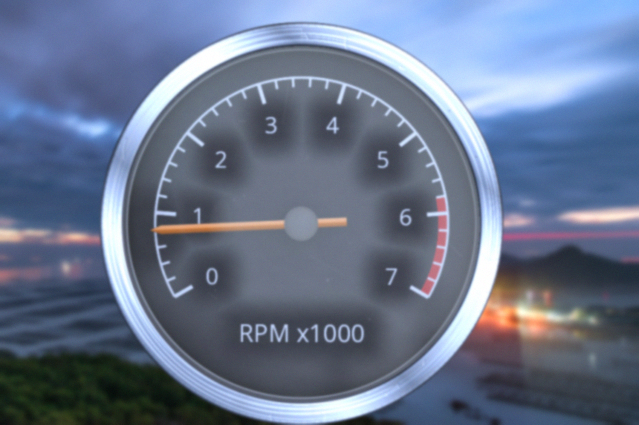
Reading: 800 rpm
